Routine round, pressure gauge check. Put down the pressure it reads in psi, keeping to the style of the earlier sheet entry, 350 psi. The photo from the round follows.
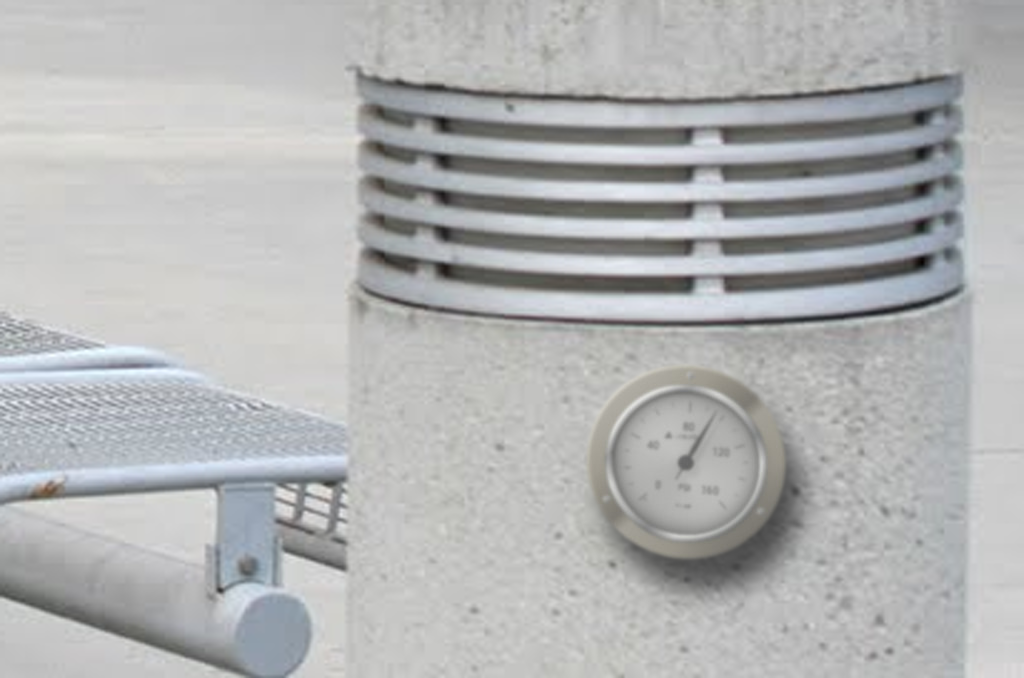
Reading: 95 psi
